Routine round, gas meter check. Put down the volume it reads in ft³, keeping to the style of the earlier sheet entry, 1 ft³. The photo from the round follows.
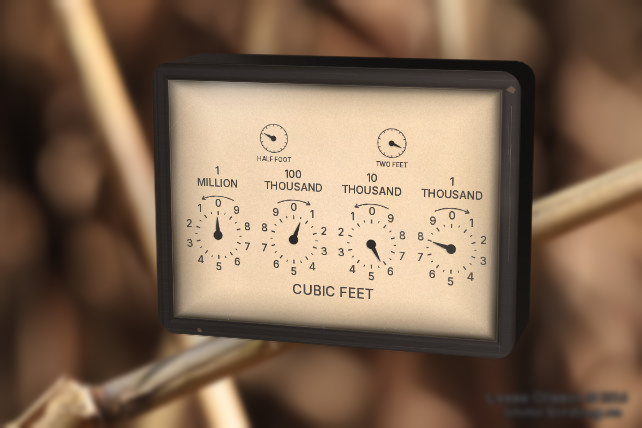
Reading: 5800 ft³
